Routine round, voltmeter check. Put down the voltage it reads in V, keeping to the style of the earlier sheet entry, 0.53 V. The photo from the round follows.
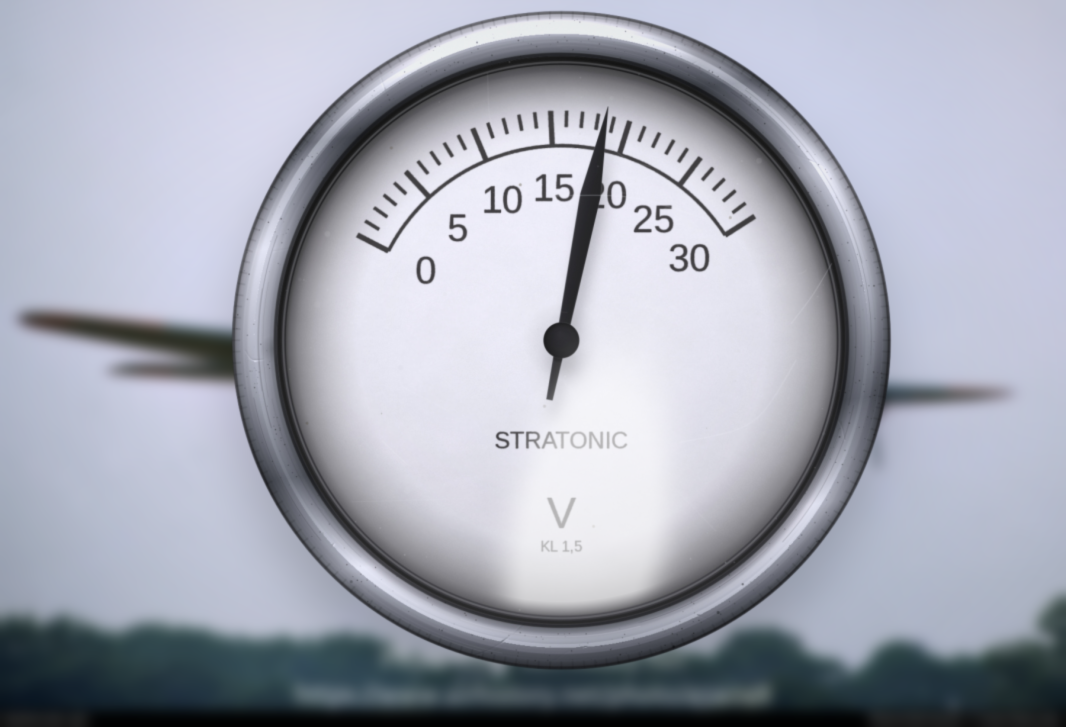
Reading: 18.5 V
